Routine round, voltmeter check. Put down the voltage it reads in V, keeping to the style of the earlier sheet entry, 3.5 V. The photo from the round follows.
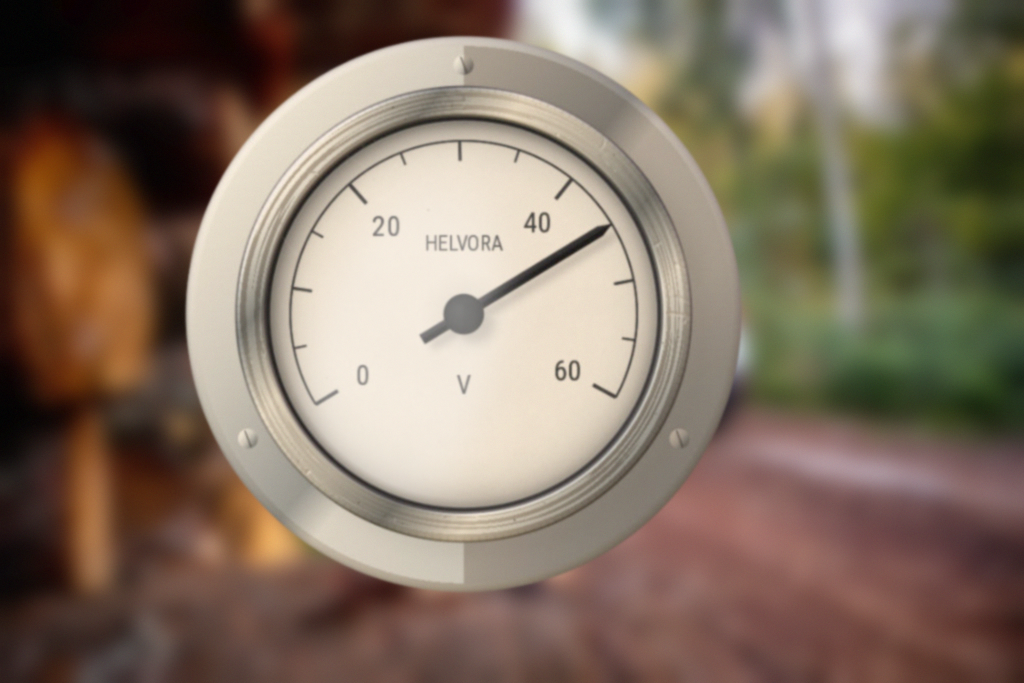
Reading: 45 V
